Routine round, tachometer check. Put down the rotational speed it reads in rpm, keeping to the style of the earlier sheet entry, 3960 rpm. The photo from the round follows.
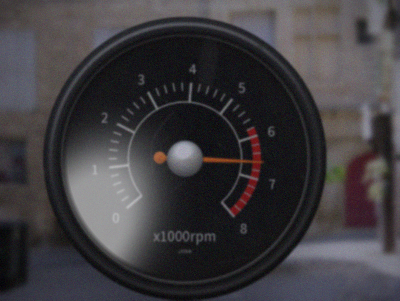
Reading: 6600 rpm
